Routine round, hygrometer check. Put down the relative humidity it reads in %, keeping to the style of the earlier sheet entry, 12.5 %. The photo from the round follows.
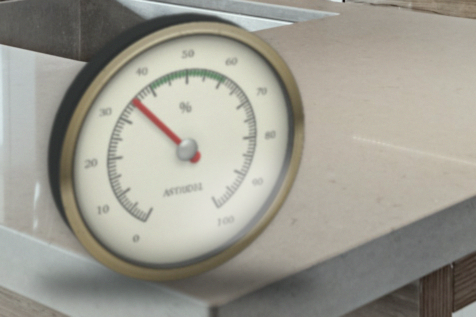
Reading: 35 %
